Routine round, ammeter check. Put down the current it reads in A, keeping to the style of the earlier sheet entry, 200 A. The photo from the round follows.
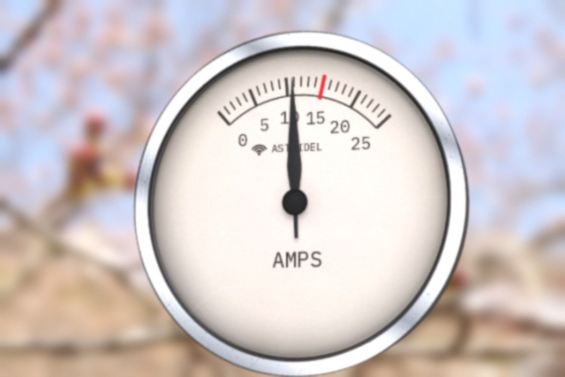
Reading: 11 A
